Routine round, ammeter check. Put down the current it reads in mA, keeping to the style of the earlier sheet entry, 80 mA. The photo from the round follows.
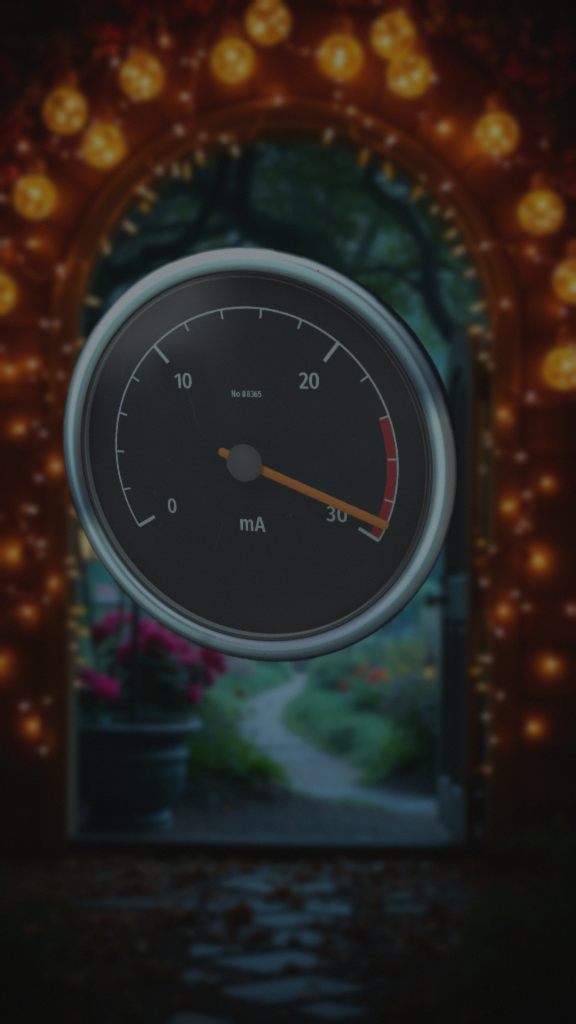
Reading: 29 mA
